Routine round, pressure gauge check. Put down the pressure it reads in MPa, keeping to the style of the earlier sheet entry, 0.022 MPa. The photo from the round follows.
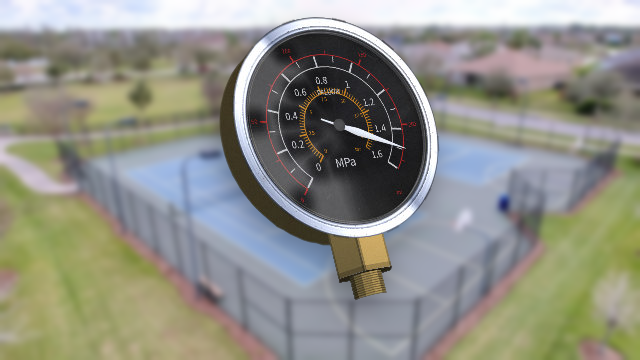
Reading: 1.5 MPa
